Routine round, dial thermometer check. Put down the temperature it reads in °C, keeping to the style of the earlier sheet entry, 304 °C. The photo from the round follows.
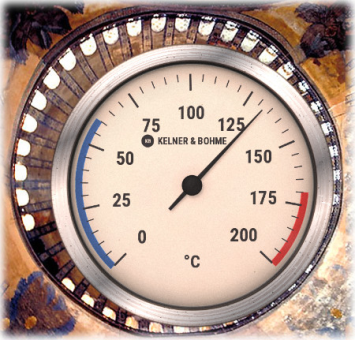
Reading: 132.5 °C
